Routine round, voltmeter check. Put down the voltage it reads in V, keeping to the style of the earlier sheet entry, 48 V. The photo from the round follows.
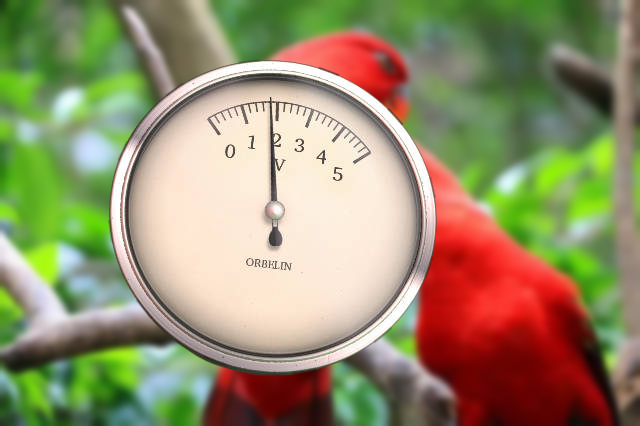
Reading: 1.8 V
